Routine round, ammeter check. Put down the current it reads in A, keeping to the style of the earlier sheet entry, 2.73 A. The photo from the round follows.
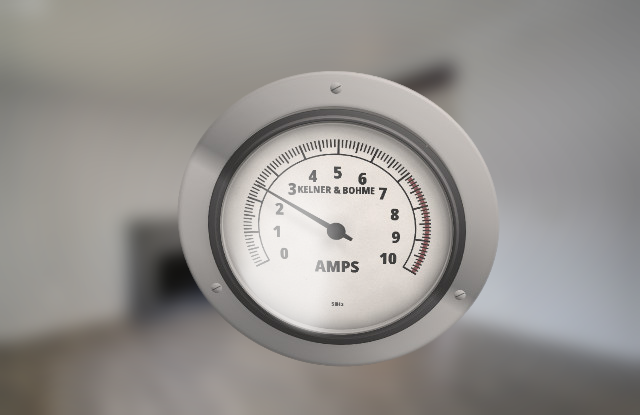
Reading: 2.5 A
